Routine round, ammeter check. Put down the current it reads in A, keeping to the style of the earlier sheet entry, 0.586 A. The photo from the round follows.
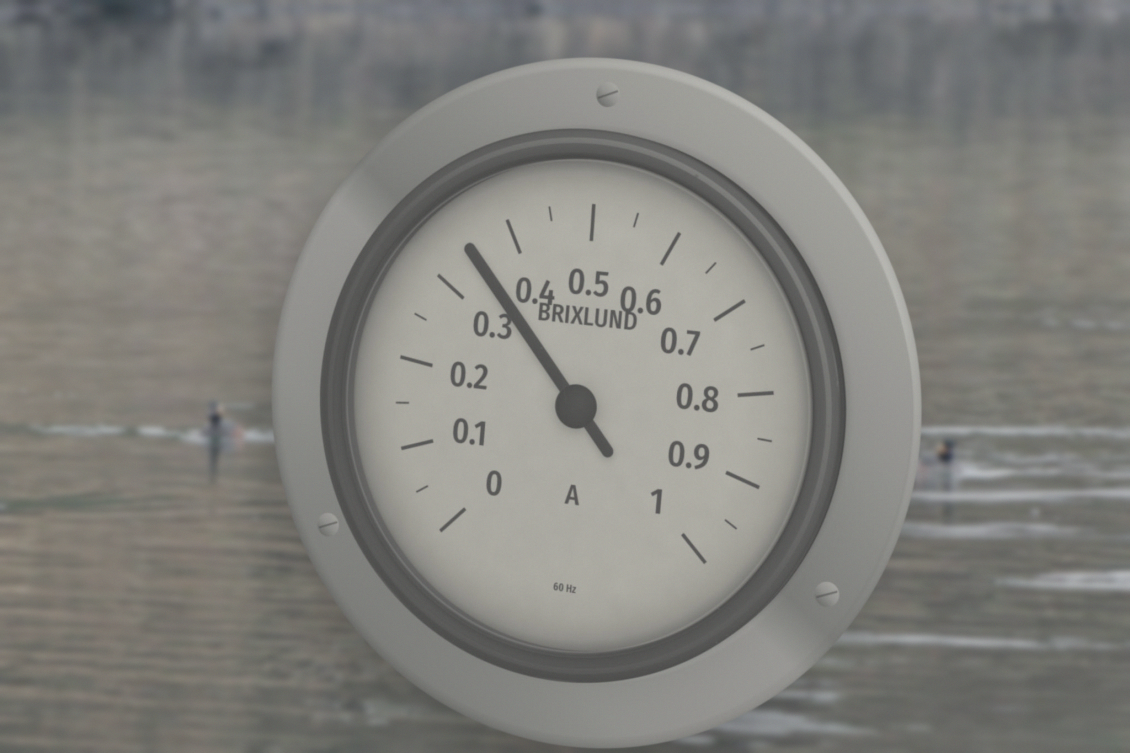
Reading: 0.35 A
